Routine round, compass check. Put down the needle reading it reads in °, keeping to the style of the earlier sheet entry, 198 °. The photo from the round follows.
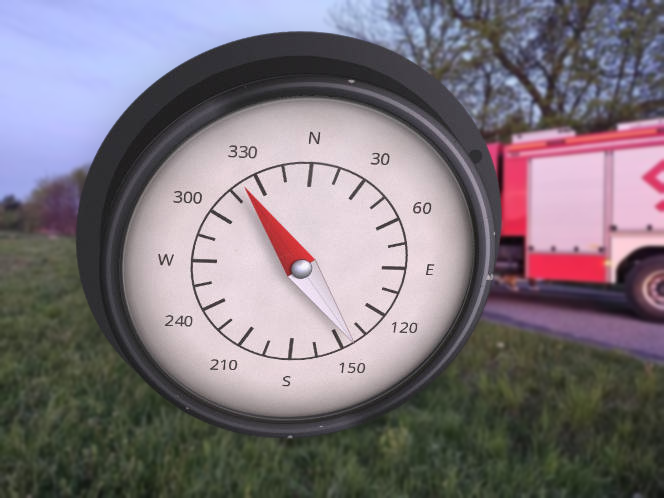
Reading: 322.5 °
